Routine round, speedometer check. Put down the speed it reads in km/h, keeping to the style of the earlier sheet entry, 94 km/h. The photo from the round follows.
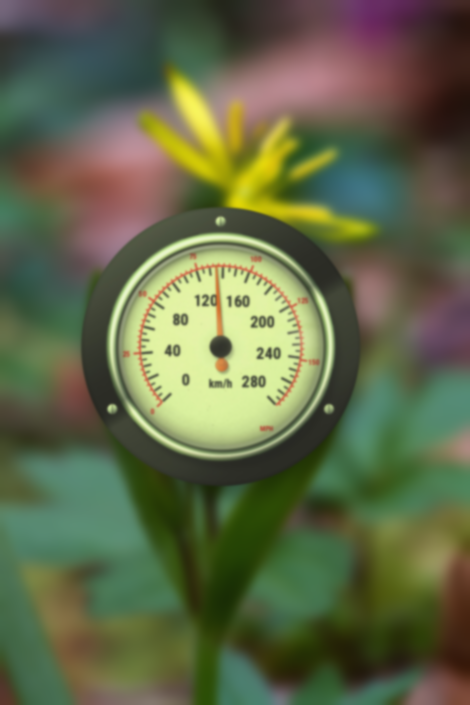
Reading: 135 km/h
